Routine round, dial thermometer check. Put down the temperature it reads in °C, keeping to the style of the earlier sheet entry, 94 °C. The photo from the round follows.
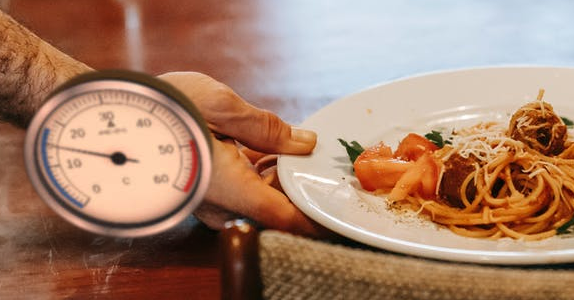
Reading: 15 °C
